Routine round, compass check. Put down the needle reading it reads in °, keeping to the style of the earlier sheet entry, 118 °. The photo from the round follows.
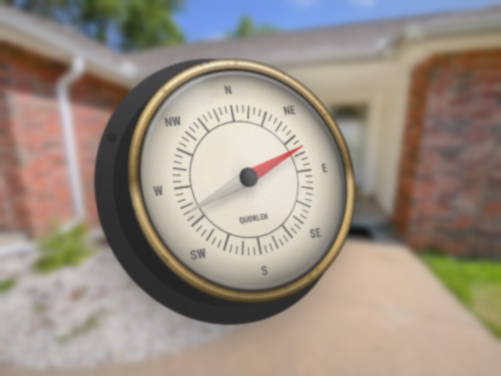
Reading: 70 °
